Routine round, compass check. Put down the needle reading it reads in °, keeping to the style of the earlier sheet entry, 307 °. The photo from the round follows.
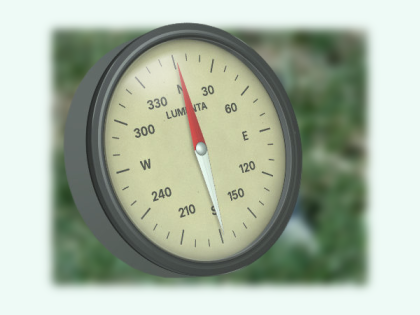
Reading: 0 °
